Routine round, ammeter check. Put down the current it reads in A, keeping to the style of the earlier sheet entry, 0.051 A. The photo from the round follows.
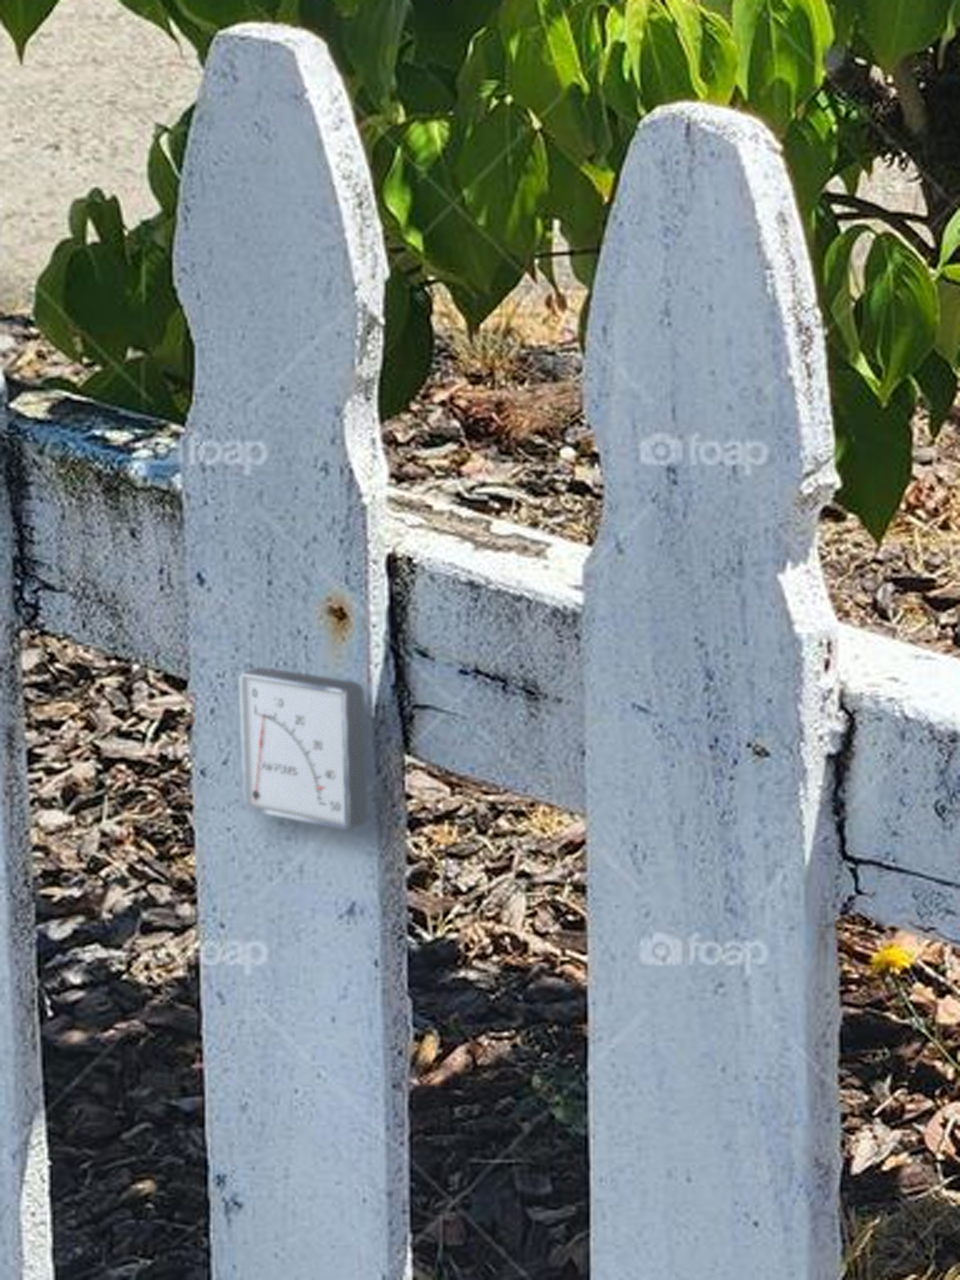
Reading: 5 A
